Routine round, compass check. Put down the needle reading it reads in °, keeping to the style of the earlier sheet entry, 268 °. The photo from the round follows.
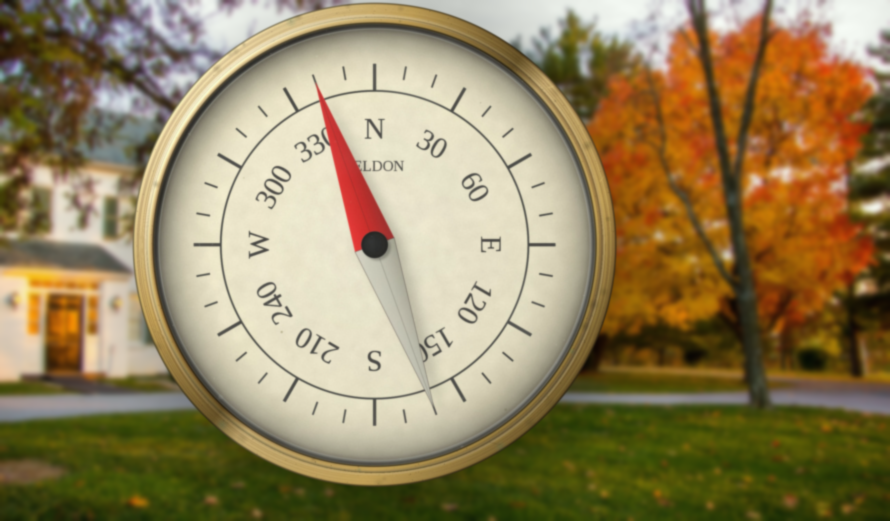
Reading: 340 °
